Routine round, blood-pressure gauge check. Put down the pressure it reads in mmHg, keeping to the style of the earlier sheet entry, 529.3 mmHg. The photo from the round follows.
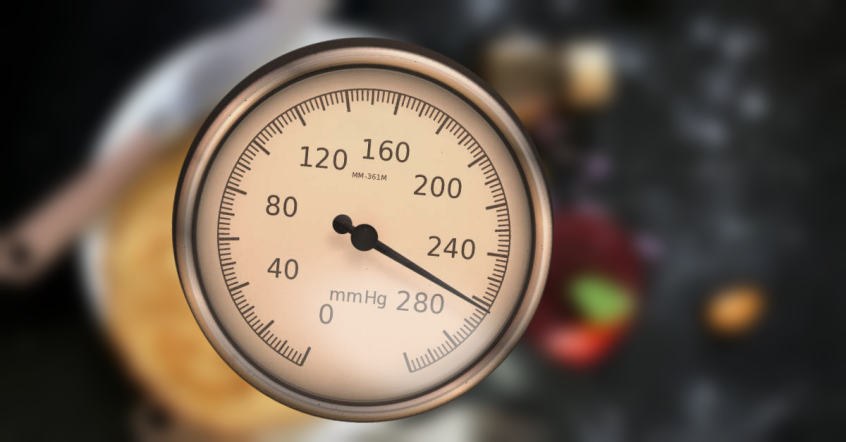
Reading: 262 mmHg
